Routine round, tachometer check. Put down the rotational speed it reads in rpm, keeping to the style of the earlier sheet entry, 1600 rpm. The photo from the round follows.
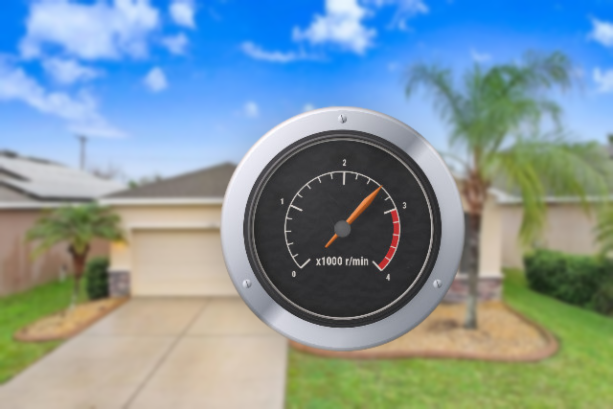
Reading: 2600 rpm
